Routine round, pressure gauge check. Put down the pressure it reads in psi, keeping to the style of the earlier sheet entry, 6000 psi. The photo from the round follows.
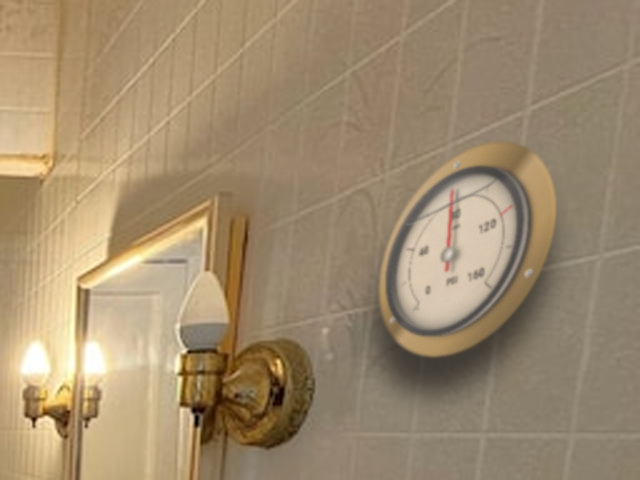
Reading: 80 psi
